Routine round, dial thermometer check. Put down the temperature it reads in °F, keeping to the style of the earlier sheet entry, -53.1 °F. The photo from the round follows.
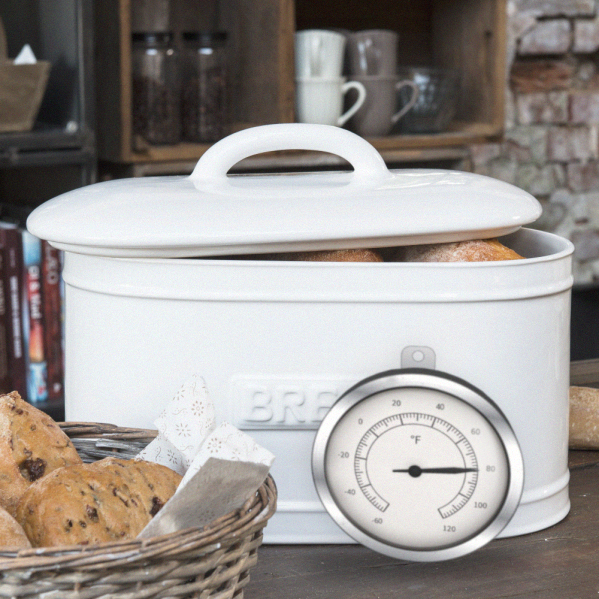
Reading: 80 °F
